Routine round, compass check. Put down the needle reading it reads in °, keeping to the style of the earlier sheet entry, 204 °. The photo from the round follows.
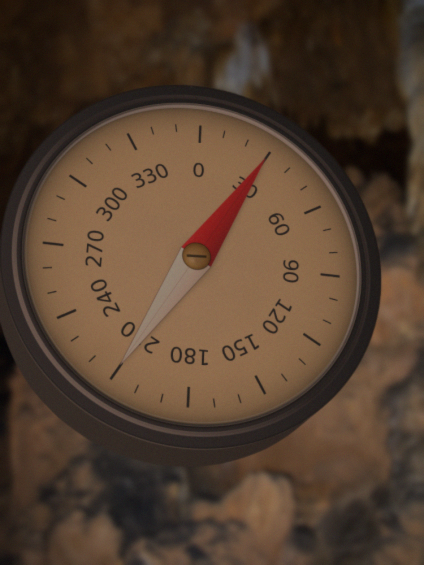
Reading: 30 °
